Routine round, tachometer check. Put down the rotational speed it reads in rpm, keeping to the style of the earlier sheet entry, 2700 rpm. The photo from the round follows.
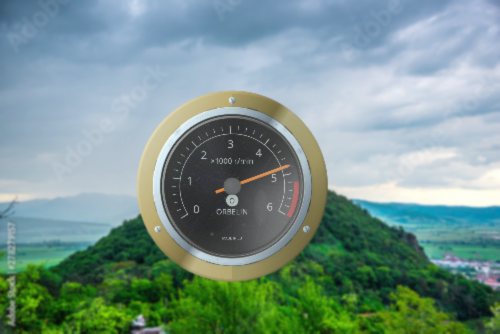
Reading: 4800 rpm
